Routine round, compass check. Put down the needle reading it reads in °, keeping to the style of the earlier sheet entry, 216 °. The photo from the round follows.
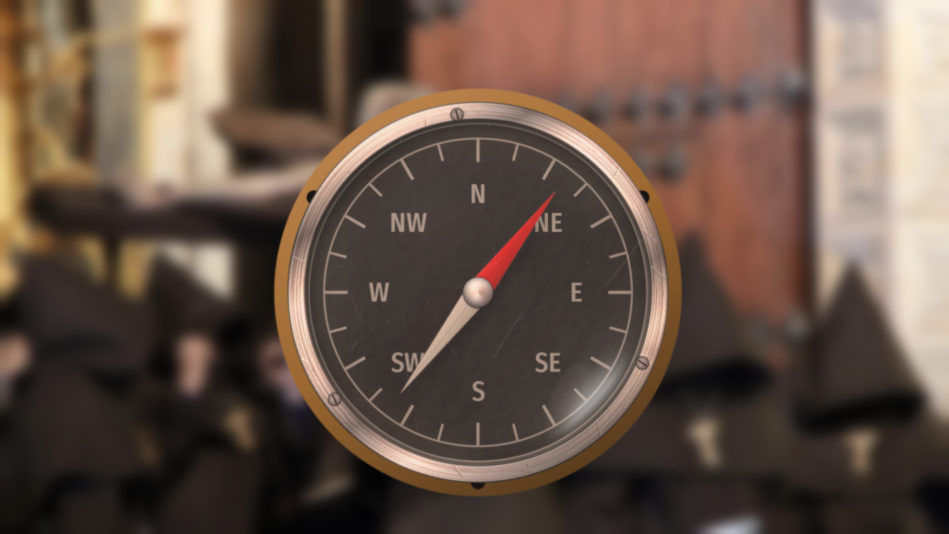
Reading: 37.5 °
